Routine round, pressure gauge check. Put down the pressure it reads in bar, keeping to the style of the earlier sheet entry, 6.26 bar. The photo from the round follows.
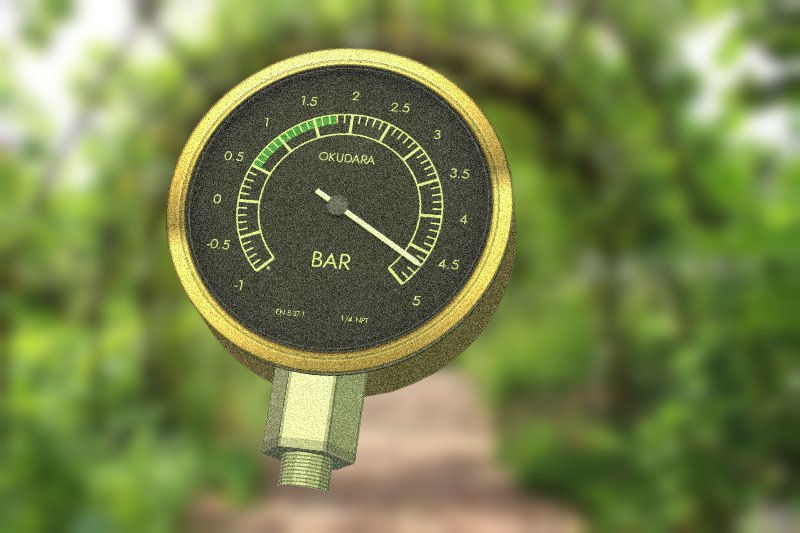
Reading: 4.7 bar
